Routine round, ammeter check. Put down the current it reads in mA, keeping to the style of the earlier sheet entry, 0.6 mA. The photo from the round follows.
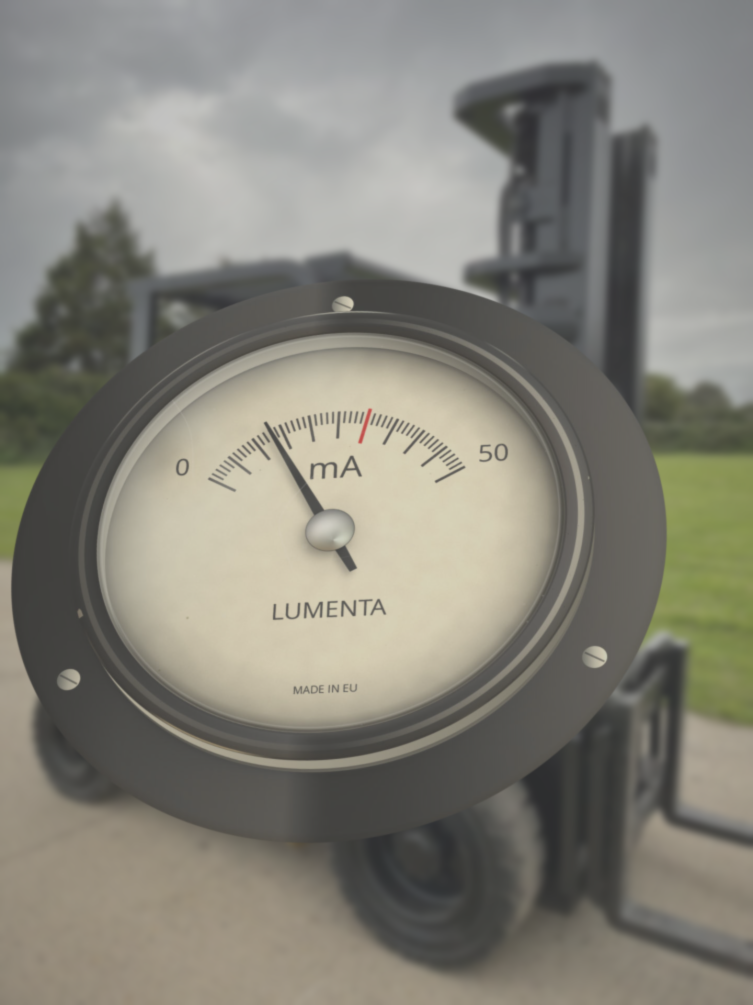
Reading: 13 mA
